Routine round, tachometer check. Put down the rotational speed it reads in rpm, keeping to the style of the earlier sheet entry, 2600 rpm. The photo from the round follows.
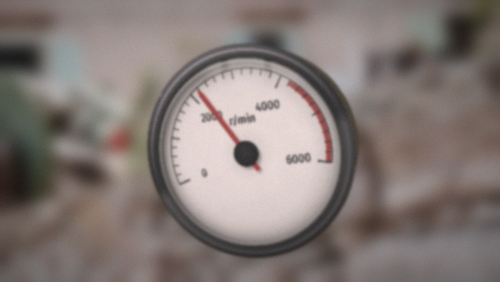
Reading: 2200 rpm
